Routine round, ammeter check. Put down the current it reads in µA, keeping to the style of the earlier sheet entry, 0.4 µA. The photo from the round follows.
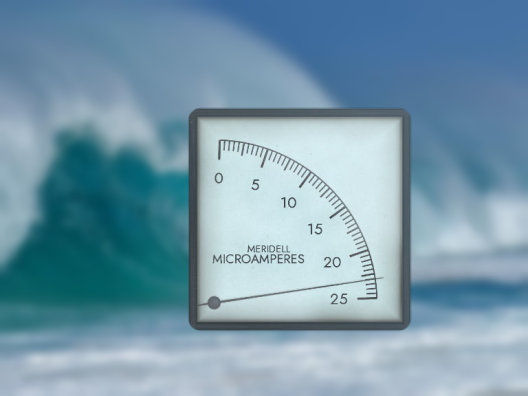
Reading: 23 µA
